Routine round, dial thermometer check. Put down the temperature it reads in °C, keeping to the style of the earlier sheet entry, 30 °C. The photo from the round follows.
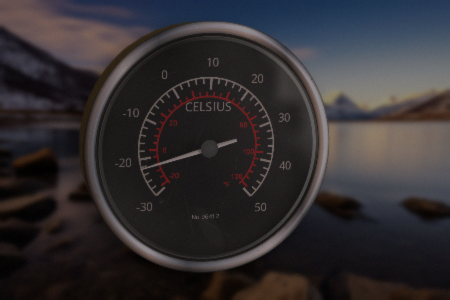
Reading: -22 °C
